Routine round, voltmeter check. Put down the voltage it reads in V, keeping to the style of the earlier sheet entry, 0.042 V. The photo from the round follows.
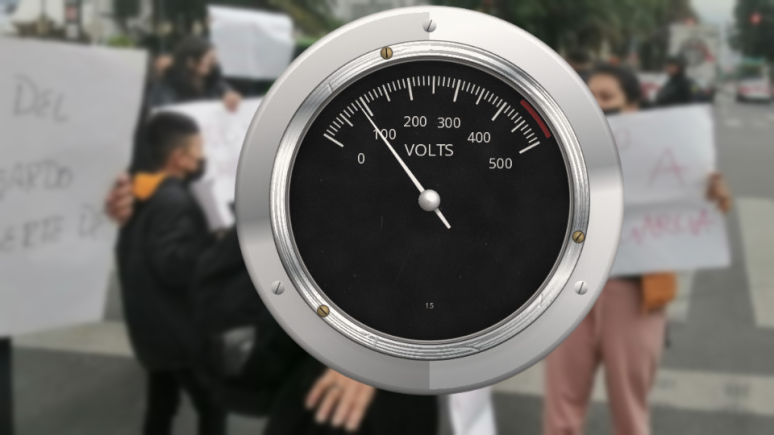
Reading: 90 V
